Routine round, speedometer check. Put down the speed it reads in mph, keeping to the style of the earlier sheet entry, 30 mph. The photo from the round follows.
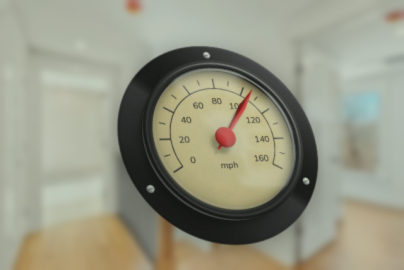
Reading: 105 mph
